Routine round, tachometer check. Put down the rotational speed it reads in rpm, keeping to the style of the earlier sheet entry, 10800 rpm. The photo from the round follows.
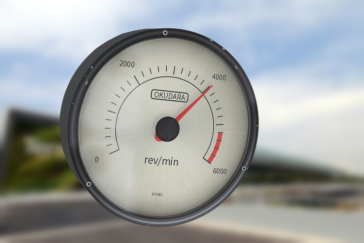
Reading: 4000 rpm
